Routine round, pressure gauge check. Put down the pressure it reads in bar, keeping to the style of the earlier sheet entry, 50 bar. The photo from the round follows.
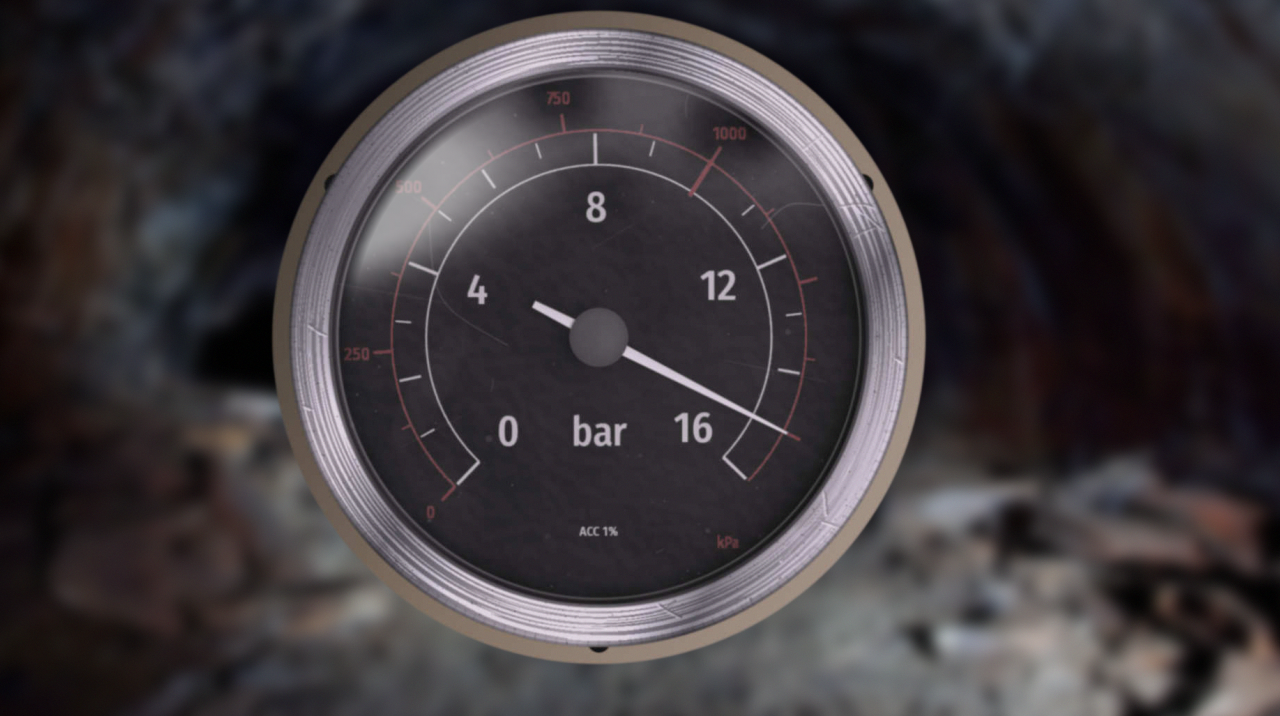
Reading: 15 bar
